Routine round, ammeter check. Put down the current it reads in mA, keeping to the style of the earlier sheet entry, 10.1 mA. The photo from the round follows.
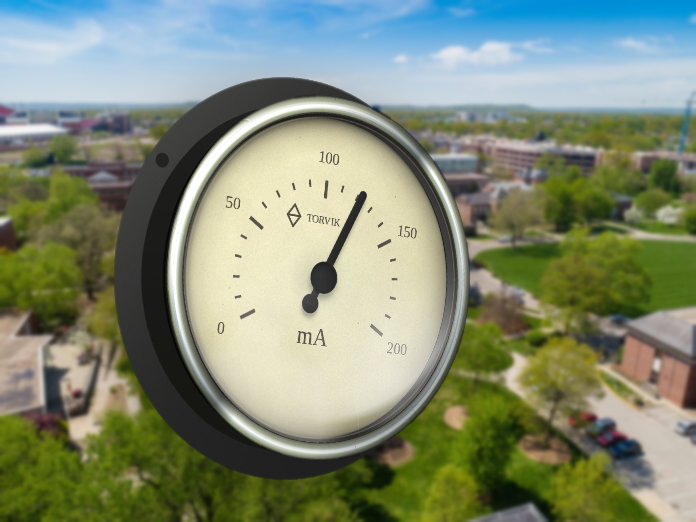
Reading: 120 mA
